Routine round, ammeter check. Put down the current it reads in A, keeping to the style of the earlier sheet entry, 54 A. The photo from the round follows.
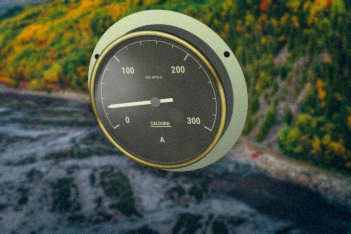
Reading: 30 A
